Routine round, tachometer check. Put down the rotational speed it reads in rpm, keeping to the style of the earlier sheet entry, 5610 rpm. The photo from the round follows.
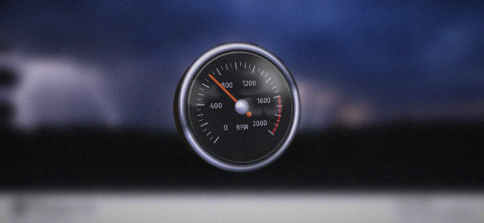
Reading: 700 rpm
